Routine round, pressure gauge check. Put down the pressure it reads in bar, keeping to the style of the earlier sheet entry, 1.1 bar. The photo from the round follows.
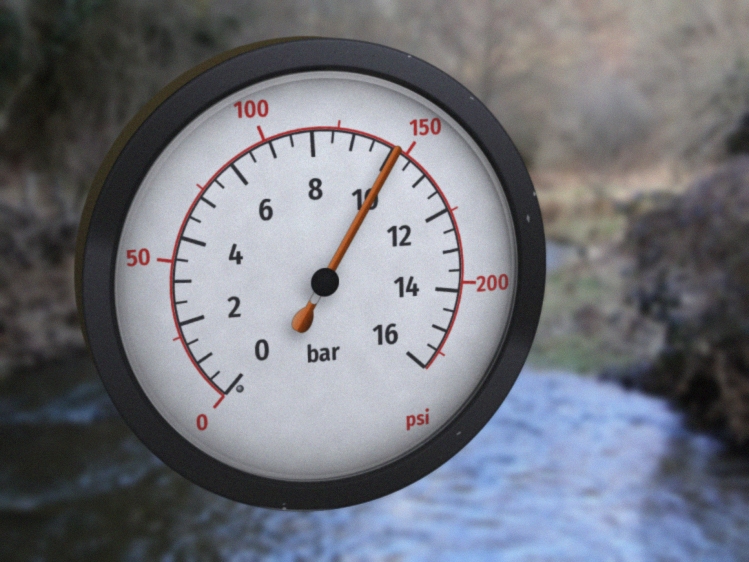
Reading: 10 bar
